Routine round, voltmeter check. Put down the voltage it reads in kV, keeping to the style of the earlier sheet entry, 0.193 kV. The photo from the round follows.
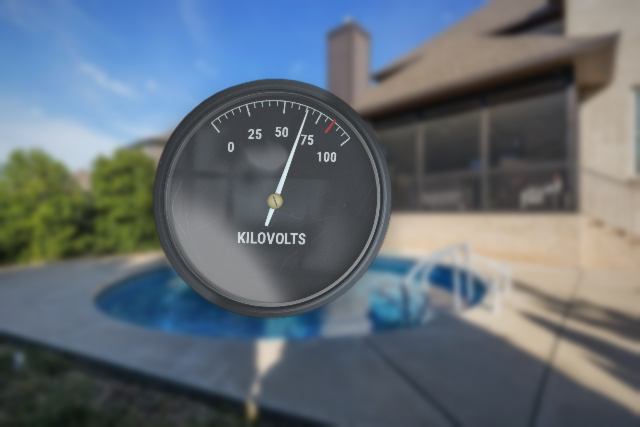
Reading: 65 kV
